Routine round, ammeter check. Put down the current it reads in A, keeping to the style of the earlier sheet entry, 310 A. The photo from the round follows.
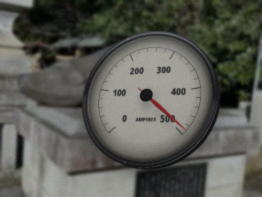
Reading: 490 A
